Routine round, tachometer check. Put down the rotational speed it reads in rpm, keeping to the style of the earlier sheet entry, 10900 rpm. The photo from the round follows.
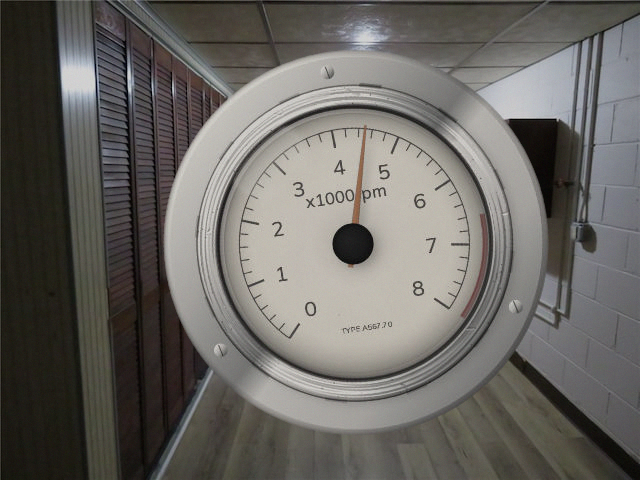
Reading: 4500 rpm
